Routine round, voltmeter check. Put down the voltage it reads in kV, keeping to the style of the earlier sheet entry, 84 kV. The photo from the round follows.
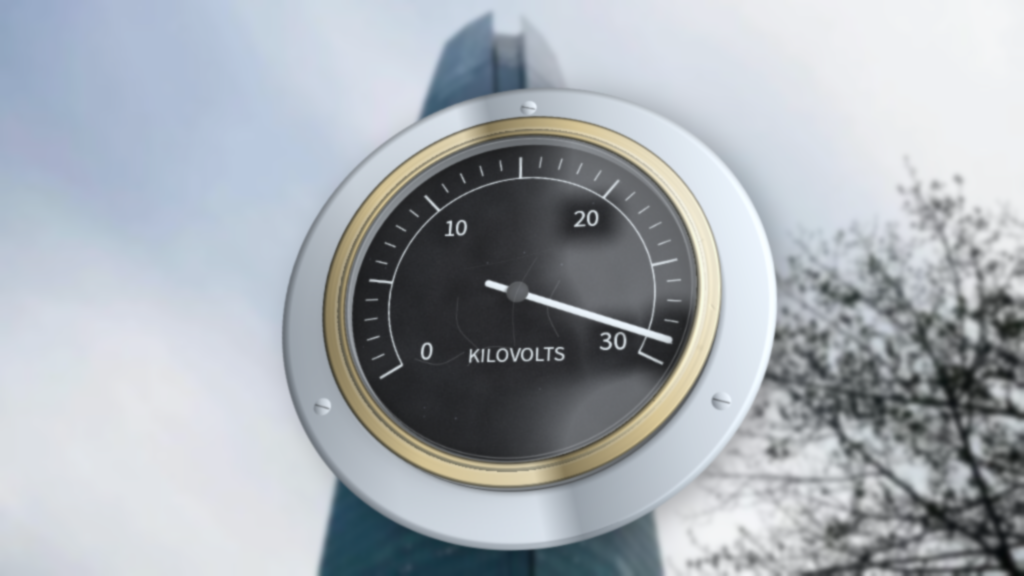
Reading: 29 kV
